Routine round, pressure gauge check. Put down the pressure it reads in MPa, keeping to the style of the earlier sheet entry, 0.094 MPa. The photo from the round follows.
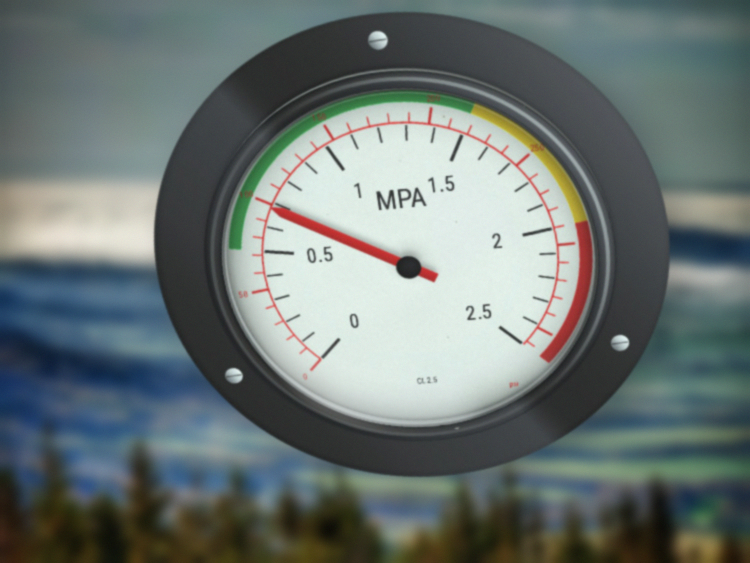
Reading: 0.7 MPa
